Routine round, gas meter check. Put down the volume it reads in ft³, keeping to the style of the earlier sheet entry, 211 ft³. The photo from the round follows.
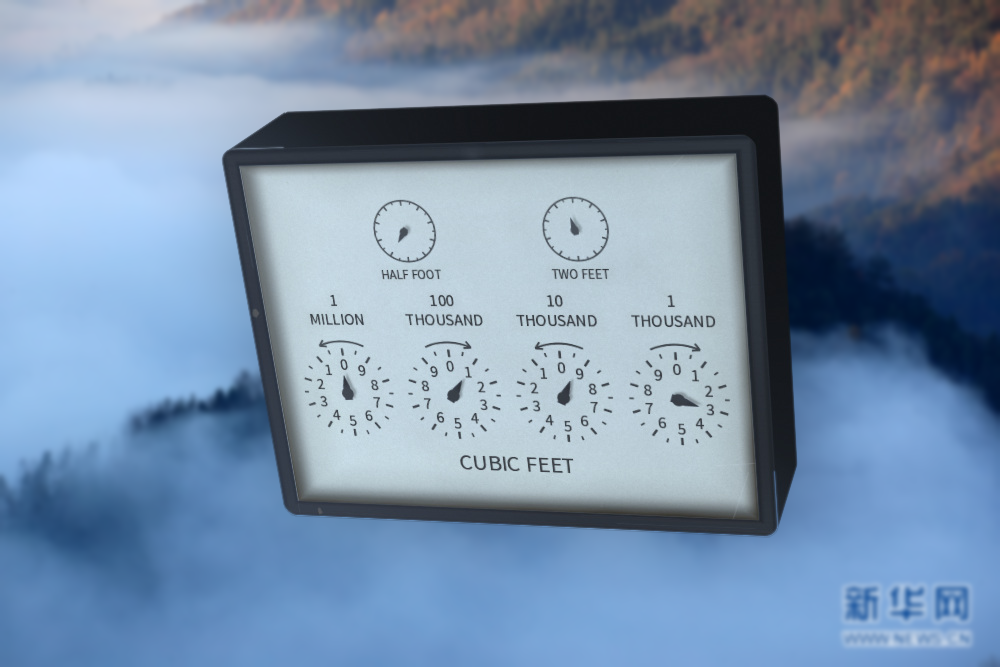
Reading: 9300 ft³
